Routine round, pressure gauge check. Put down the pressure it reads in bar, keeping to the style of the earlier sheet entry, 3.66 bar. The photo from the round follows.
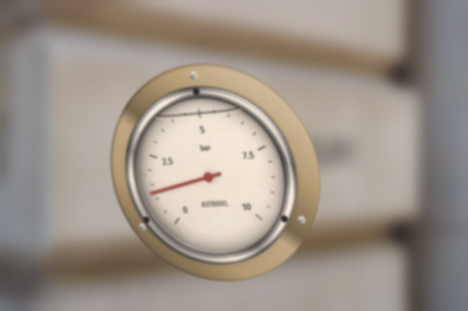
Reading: 1.25 bar
